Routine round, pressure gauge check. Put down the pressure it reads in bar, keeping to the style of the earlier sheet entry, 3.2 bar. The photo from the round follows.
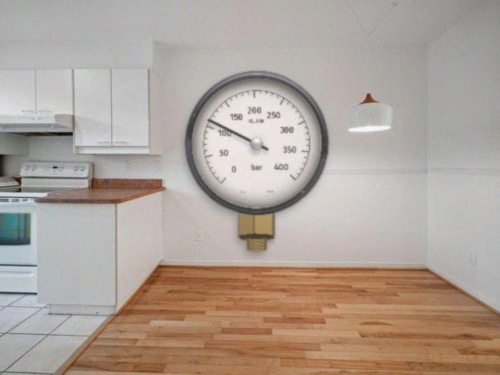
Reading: 110 bar
